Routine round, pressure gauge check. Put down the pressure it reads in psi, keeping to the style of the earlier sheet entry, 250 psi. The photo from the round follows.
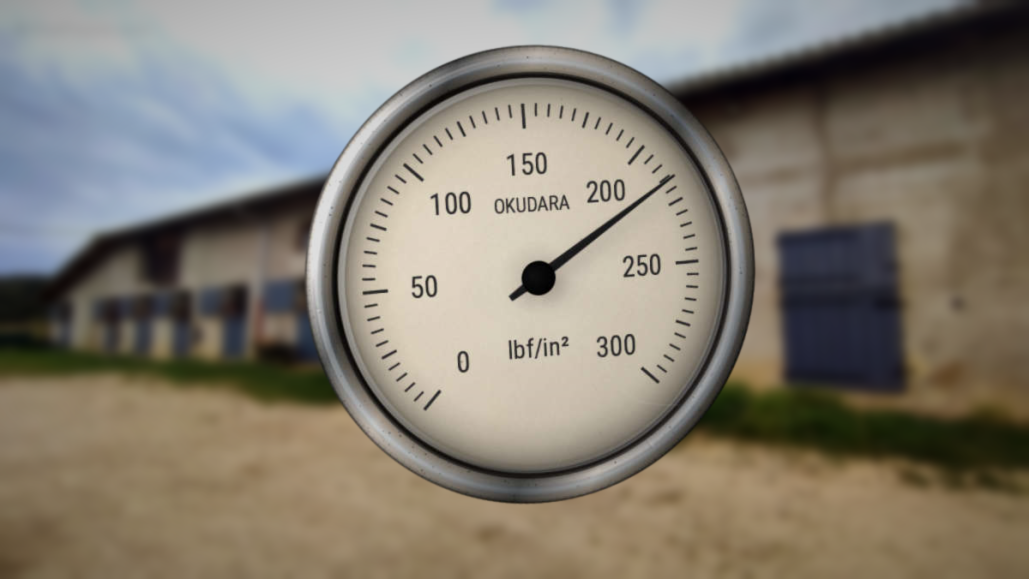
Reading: 215 psi
